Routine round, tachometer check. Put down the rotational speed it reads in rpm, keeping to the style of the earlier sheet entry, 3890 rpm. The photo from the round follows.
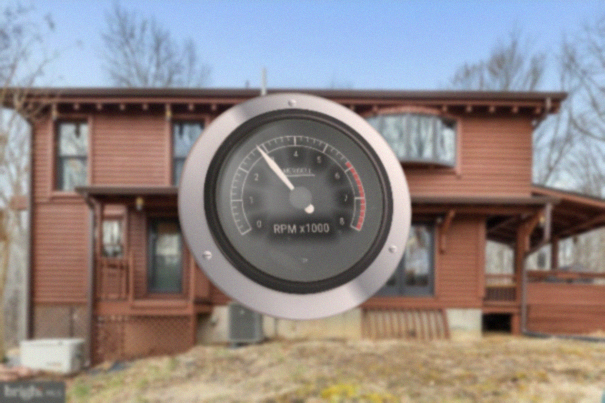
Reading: 2800 rpm
